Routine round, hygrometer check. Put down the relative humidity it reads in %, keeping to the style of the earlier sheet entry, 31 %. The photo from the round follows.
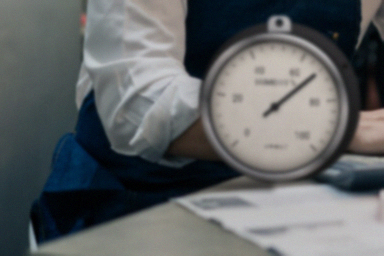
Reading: 68 %
